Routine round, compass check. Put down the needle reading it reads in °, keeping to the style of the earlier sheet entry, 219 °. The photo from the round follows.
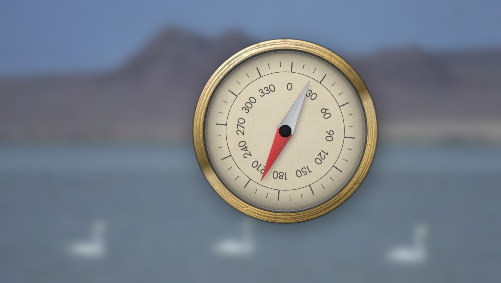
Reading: 200 °
